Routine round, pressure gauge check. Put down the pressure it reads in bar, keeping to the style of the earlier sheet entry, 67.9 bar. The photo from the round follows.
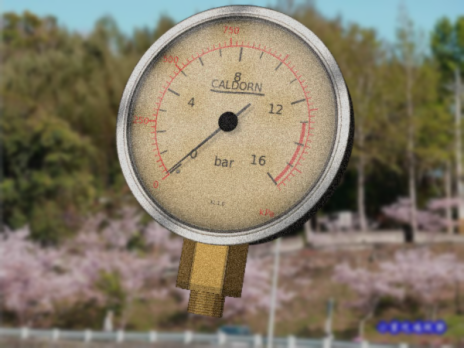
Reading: 0 bar
